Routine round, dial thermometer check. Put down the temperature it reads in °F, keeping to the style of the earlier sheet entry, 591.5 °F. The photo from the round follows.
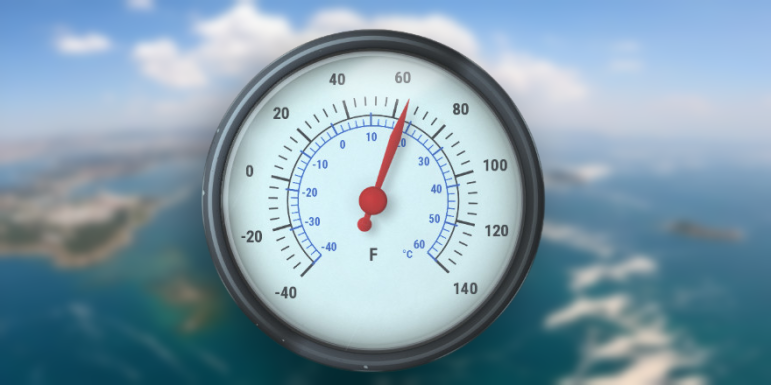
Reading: 64 °F
